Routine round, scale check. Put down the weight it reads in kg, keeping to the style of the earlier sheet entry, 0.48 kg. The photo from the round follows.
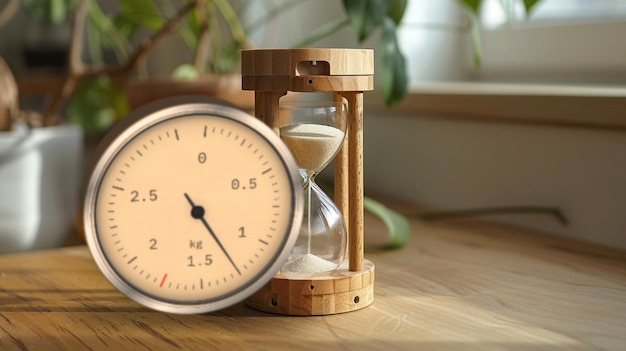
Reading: 1.25 kg
